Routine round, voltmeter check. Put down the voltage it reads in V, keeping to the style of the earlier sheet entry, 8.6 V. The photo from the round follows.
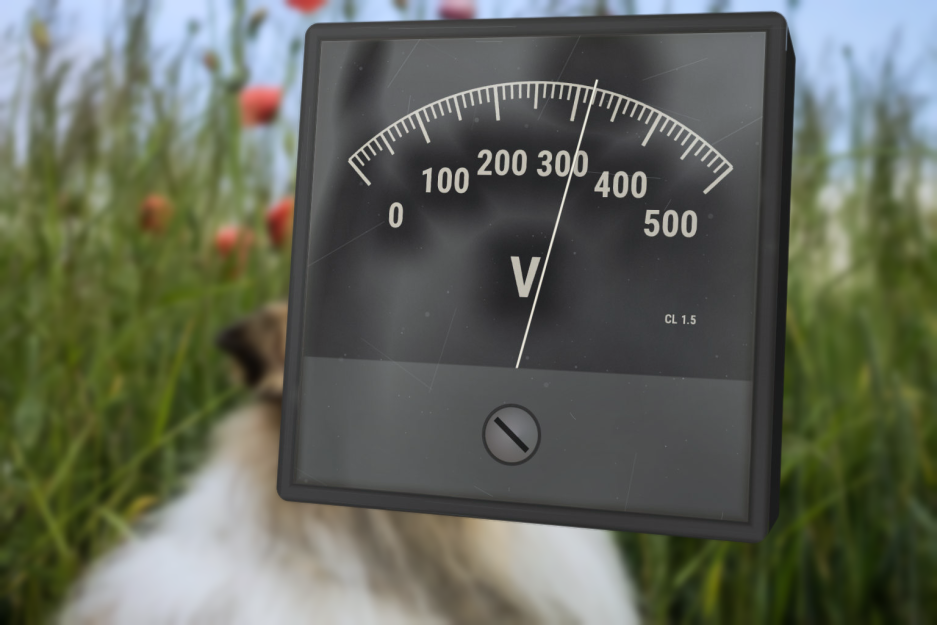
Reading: 320 V
